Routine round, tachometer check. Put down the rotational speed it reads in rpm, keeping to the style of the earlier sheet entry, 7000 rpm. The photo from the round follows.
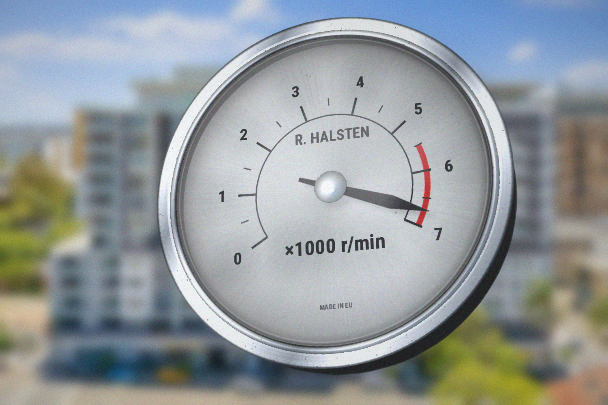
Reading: 6750 rpm
